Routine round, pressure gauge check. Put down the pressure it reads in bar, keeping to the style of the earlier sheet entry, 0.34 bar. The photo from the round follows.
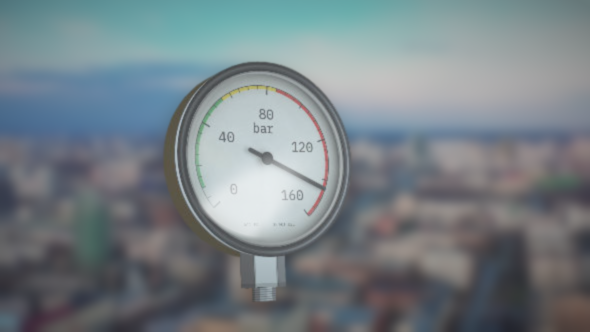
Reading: 145 bar
